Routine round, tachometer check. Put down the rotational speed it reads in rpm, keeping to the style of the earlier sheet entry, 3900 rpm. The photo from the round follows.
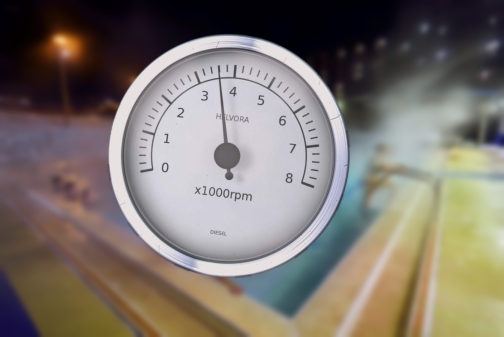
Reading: 3600 rpm
